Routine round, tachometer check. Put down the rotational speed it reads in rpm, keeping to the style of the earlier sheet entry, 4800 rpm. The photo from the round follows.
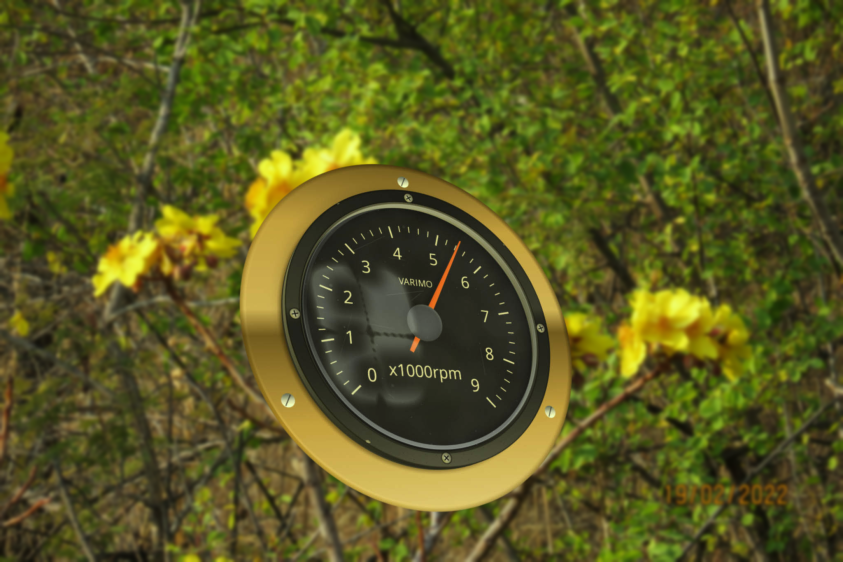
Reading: 5400 rpm
